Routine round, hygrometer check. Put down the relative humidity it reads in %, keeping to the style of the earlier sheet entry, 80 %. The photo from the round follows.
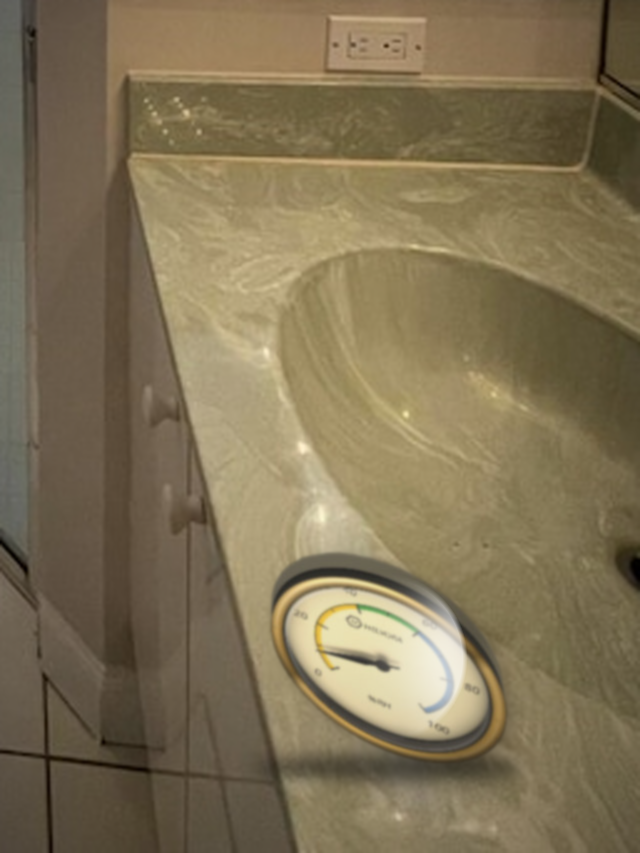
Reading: 10 %
